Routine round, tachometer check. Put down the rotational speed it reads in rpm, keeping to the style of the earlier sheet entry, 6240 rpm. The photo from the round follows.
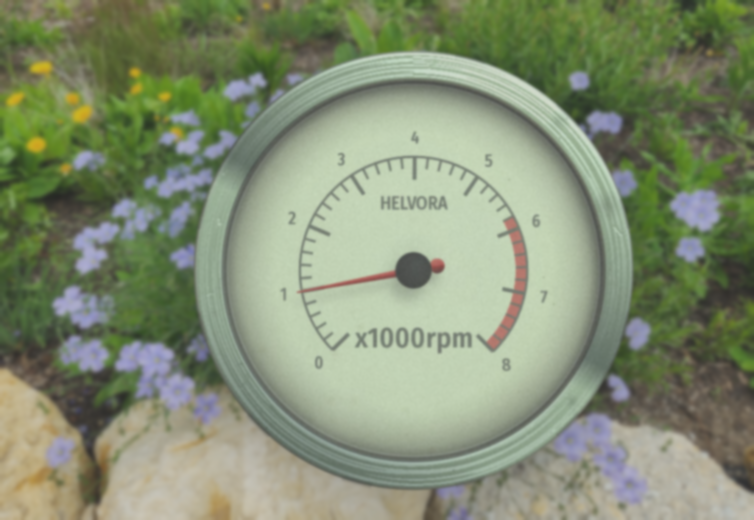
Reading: 1000 rpm
